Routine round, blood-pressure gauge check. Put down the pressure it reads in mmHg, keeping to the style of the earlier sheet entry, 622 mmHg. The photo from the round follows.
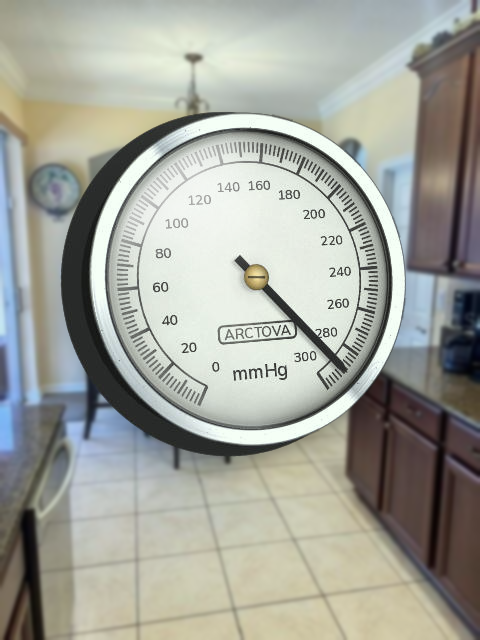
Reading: 290 mmHg
